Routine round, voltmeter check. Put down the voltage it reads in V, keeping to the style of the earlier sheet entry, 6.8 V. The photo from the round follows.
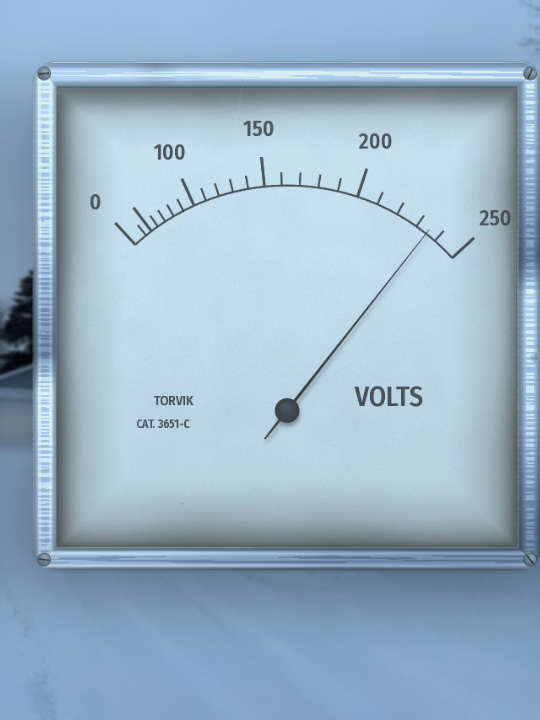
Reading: 235 V
